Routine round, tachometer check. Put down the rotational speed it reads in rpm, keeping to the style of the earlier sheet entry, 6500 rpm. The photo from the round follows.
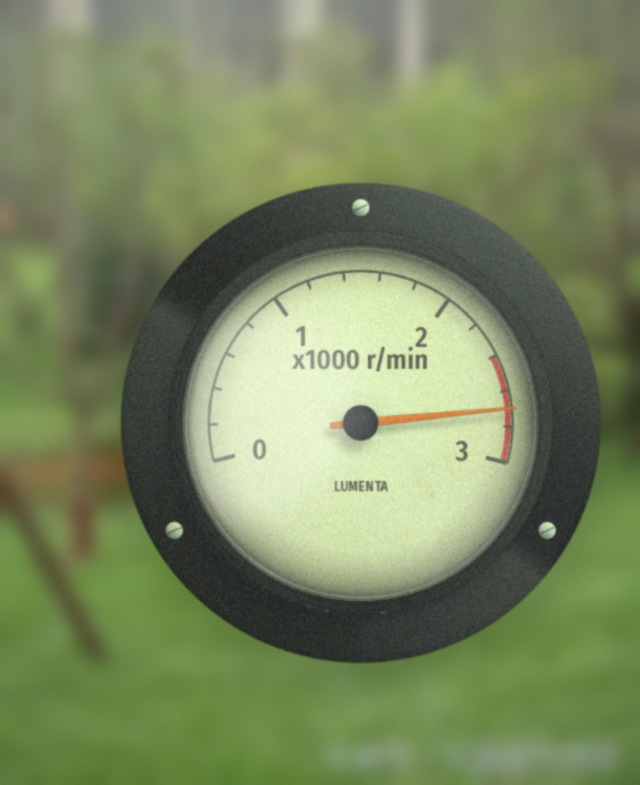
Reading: 2700 rpm
